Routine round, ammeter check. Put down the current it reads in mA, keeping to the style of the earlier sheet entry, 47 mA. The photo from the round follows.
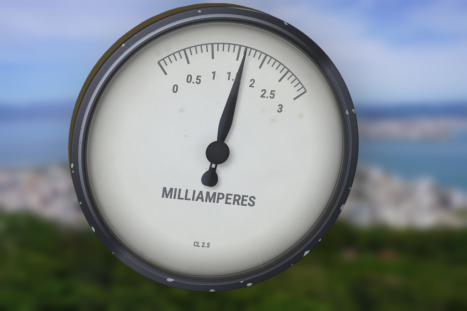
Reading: 1.6 mA
